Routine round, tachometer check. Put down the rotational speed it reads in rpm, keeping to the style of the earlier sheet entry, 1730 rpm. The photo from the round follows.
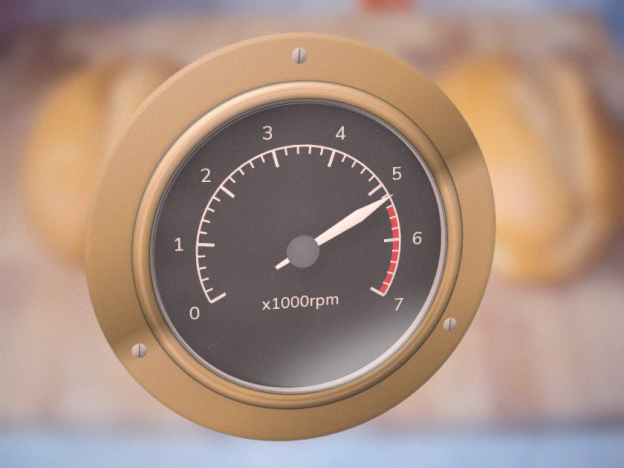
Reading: 5200 rpm
